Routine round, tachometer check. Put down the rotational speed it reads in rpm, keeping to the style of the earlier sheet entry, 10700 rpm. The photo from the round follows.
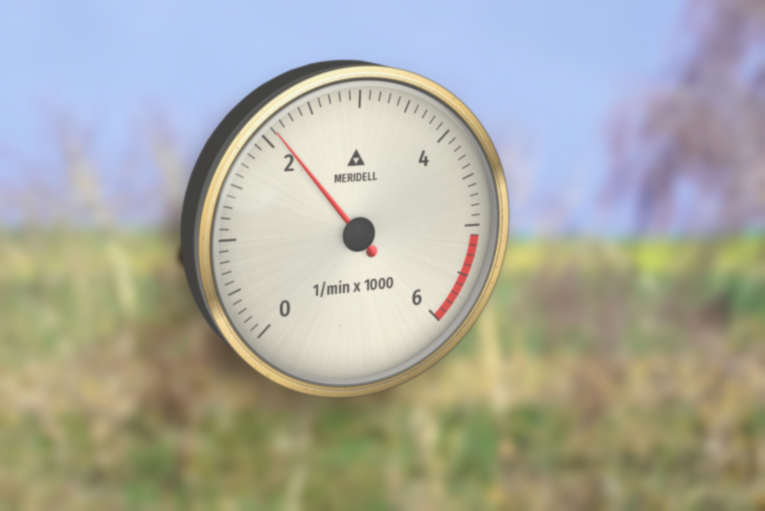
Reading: 2100 rpm
